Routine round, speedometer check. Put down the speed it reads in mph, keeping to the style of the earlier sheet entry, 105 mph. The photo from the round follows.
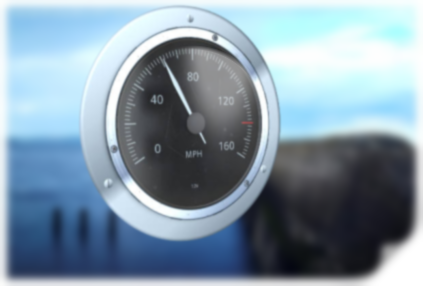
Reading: 60 mph
